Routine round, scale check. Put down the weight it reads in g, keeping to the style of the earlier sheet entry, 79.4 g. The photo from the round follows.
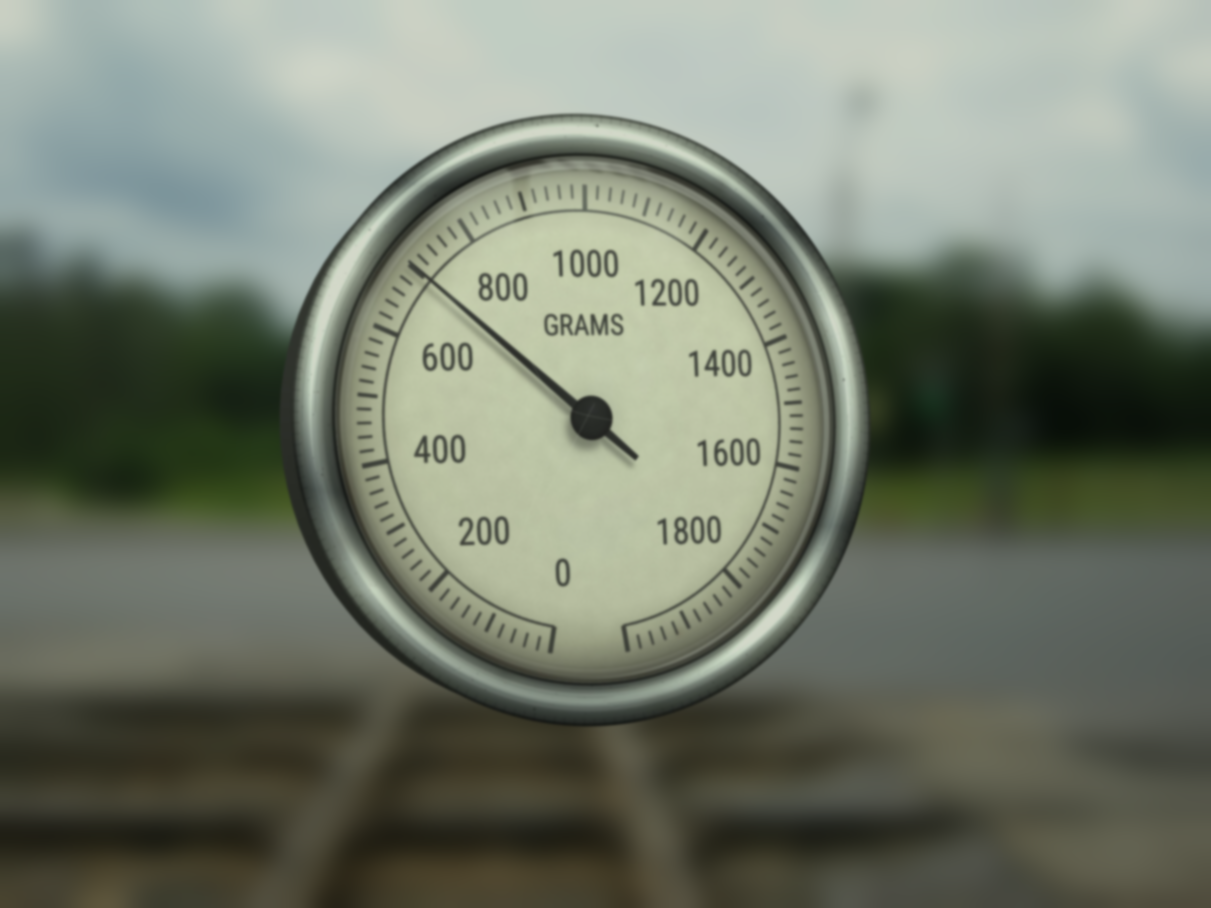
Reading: 700 g
